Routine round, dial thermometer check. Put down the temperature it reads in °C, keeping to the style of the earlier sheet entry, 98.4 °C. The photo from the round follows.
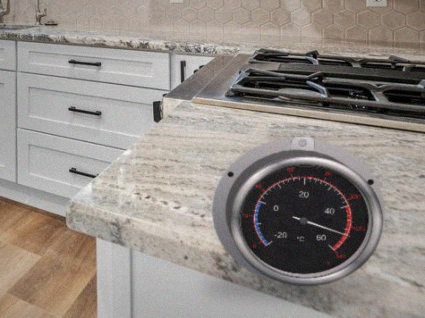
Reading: 52 °C
